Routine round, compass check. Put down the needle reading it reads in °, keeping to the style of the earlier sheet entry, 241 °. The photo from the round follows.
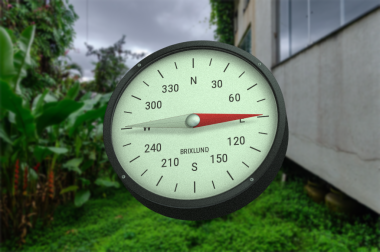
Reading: 90 °
